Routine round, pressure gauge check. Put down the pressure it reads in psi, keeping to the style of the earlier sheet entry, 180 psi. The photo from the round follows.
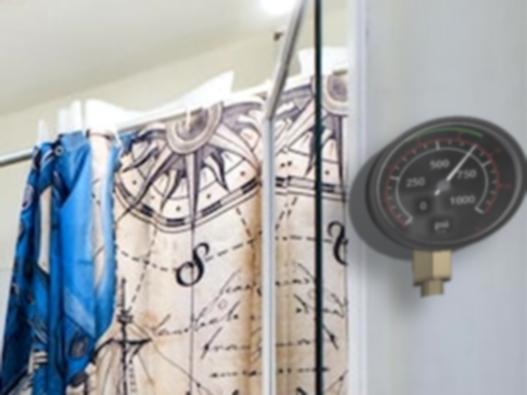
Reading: 650 psi
